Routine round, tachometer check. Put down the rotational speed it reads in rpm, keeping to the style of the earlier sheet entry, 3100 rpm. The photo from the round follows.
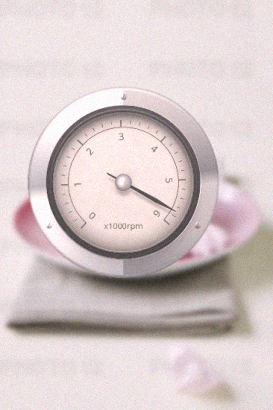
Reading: 5700 rpm
